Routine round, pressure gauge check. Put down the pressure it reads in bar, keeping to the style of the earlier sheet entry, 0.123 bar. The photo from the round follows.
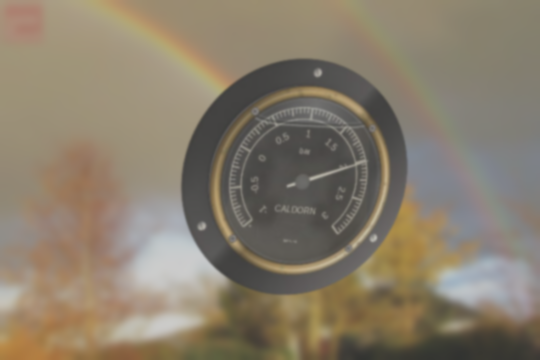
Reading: 2 bar
